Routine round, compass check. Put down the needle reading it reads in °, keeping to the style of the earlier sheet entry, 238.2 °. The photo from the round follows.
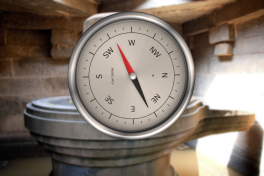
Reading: 245 °
